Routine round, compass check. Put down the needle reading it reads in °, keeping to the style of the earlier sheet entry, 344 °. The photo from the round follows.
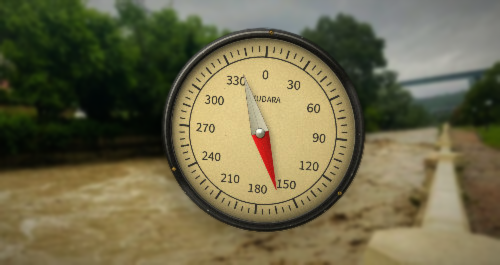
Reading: 160 °
